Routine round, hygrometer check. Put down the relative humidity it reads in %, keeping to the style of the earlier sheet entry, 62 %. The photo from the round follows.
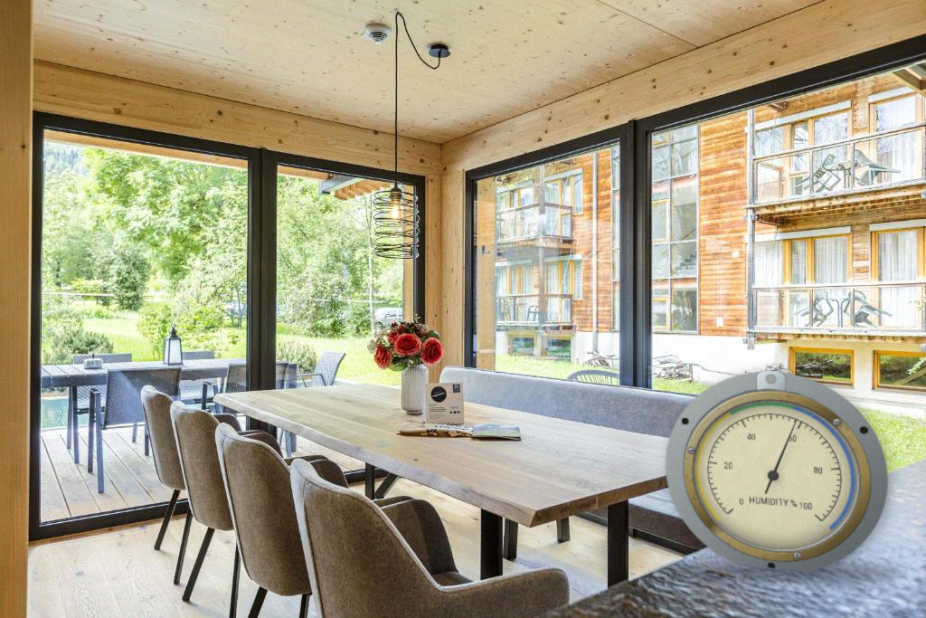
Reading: 58 %
